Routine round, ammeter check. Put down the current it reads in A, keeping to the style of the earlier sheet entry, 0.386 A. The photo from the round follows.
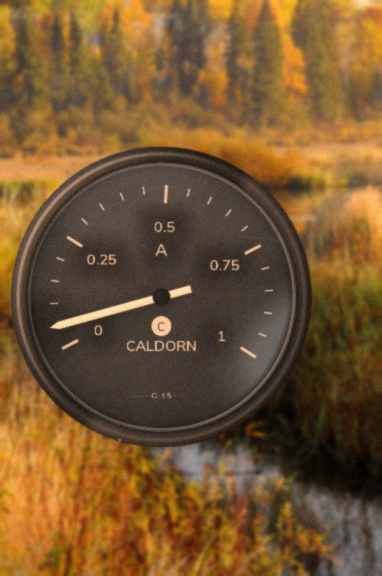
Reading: 0.05 A
